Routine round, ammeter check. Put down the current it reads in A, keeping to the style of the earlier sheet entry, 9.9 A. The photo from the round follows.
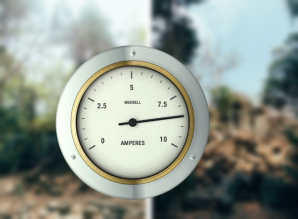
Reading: 8.5 A
